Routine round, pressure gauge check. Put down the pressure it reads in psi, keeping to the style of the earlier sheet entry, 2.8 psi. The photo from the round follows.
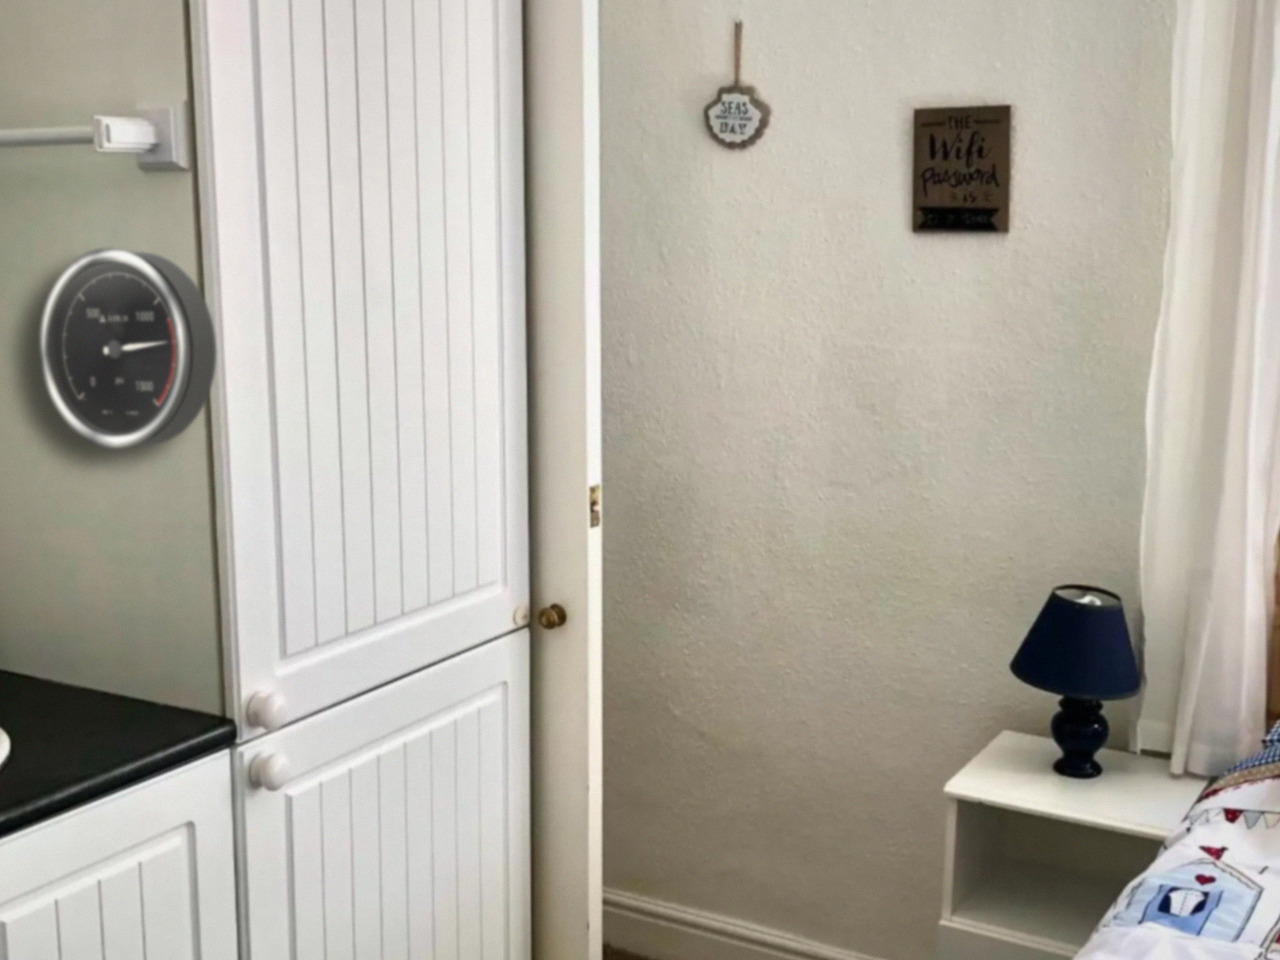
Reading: 1200 psi
